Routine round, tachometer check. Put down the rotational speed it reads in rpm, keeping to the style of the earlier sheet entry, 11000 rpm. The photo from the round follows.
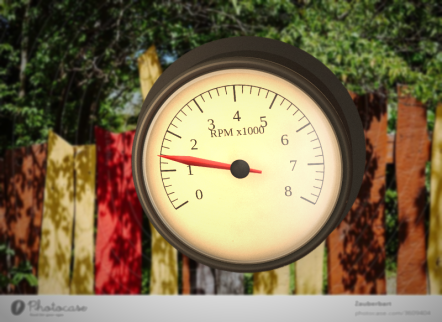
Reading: 1400 rpm
